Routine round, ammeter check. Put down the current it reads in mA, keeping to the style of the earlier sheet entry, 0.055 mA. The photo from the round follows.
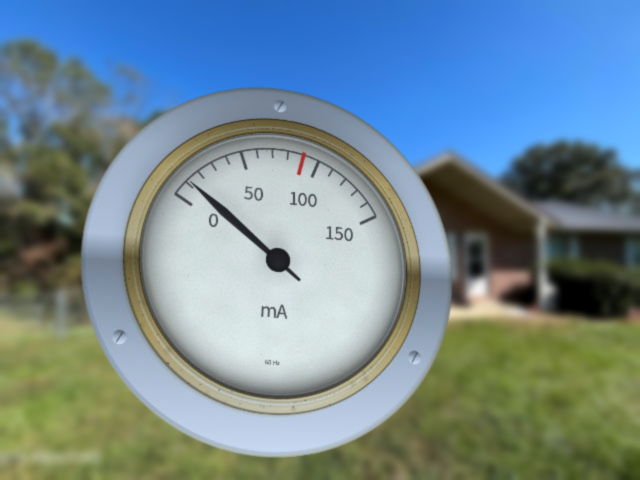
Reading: 10 mA
